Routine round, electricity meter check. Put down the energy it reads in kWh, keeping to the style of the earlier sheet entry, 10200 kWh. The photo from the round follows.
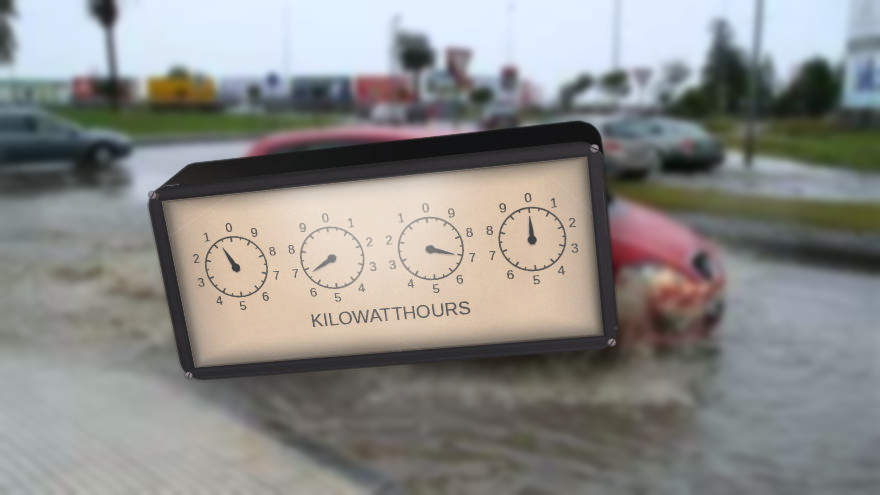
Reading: 670 kWh
